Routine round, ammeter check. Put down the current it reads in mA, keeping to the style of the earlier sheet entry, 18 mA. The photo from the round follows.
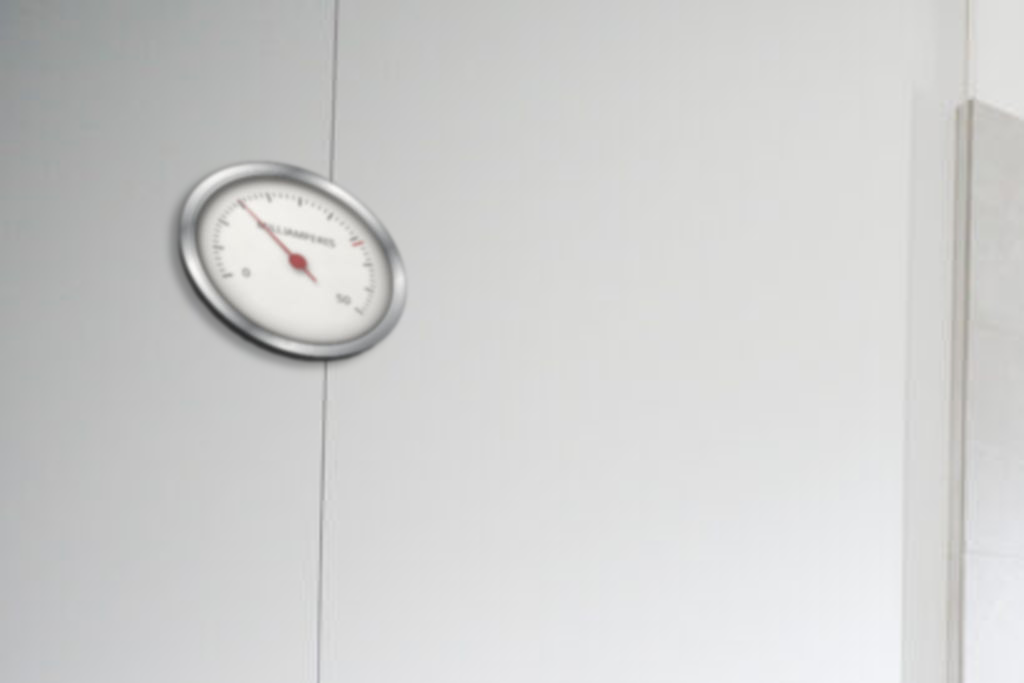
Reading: 15 mA
